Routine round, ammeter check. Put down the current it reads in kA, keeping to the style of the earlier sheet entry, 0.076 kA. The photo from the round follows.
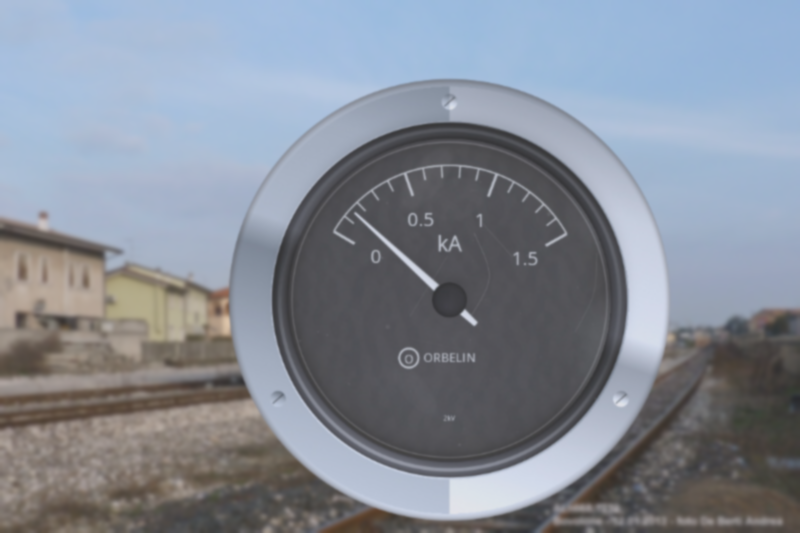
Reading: 0.15 kA
